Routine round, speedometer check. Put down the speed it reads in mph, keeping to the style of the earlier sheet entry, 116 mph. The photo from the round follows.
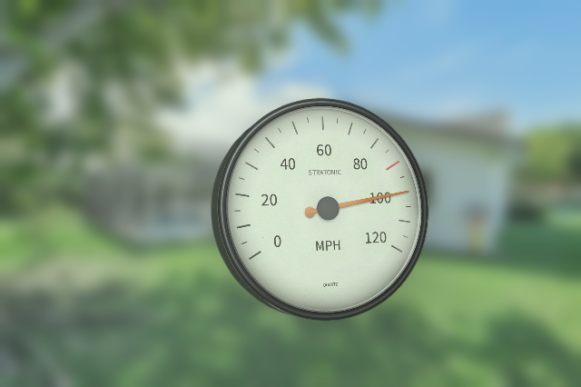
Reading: 100 mph
